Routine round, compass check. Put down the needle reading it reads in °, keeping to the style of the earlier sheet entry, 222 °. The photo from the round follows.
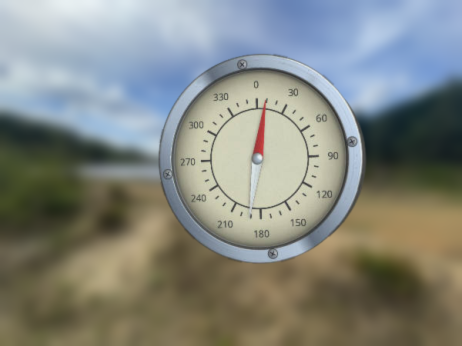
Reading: 10 °
